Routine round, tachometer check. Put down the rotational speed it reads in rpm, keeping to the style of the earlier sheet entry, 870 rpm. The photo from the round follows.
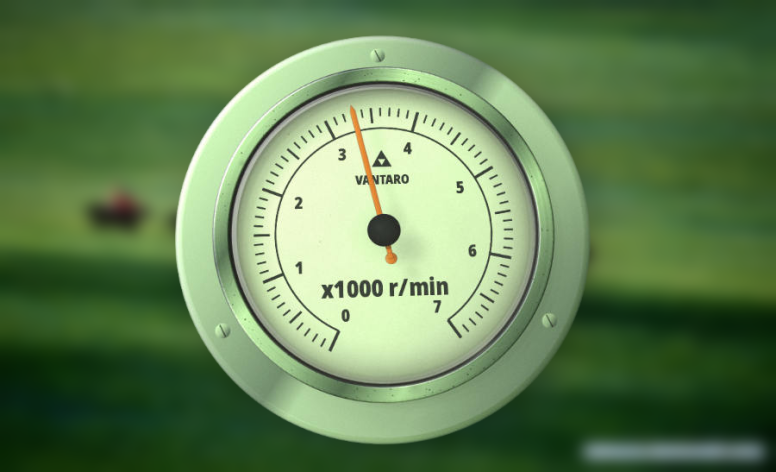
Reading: 3300 rpm
